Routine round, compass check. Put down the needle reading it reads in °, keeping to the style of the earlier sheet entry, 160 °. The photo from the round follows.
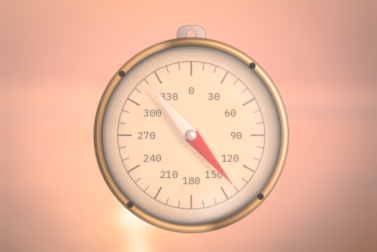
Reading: 140 °
